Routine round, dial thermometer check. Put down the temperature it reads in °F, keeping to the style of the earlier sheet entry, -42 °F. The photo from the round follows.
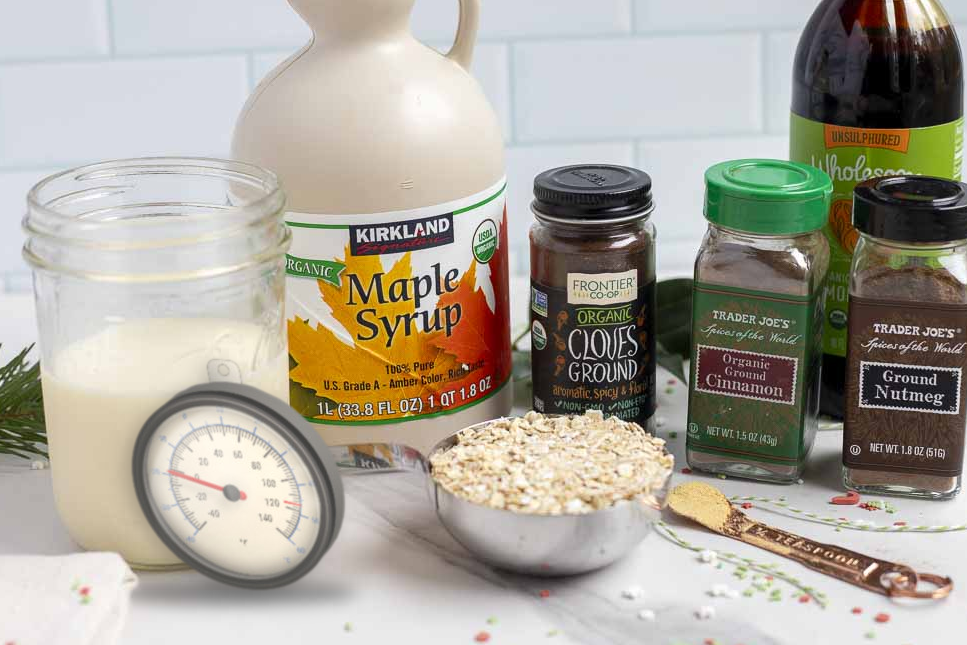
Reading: 0 °F
